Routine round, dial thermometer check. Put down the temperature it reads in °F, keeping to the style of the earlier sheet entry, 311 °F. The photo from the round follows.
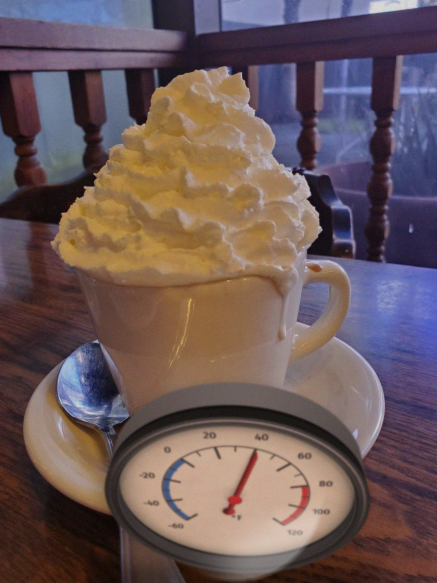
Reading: 40 °F
